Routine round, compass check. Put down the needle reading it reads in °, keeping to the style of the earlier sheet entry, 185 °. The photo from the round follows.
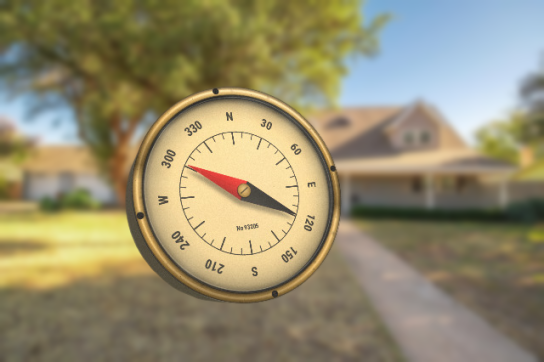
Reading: 300 °
